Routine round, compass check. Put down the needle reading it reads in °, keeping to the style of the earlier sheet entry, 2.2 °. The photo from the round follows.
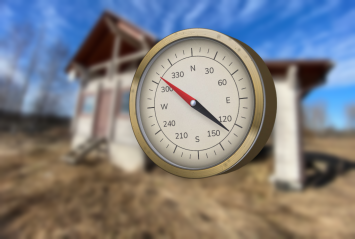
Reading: 310 °
